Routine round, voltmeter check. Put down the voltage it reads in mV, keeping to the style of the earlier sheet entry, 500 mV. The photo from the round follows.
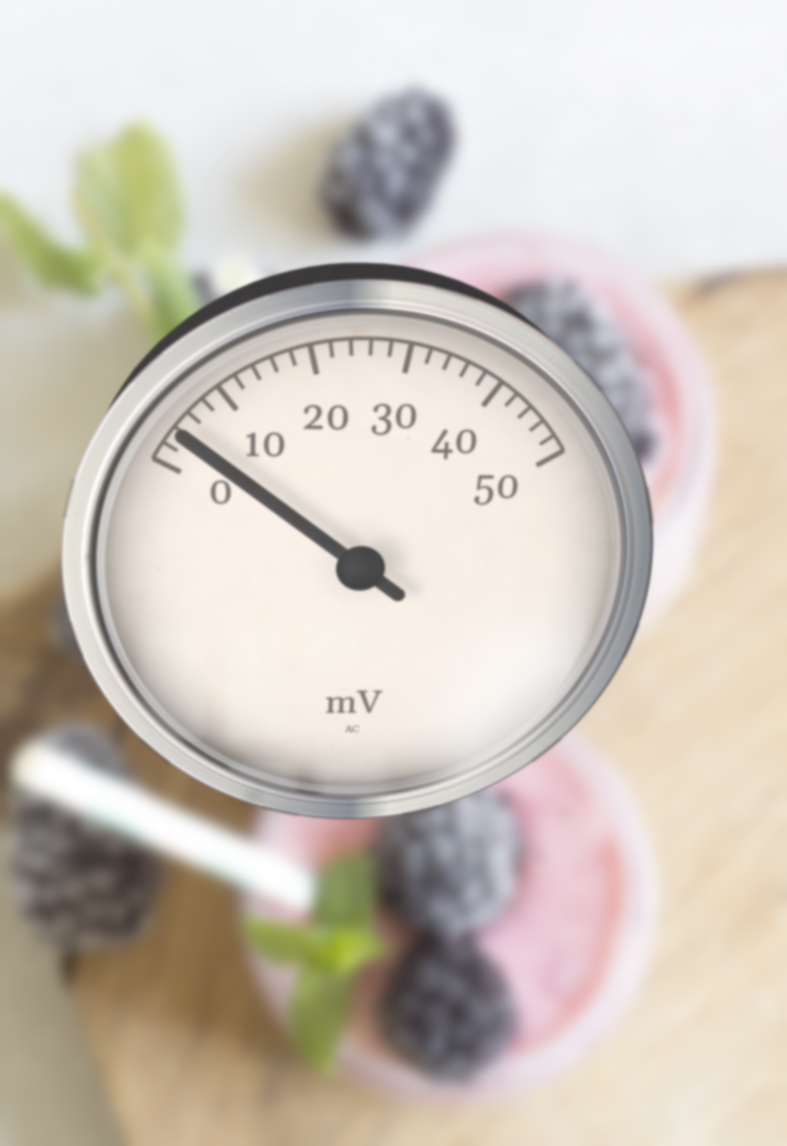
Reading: 4 mV
